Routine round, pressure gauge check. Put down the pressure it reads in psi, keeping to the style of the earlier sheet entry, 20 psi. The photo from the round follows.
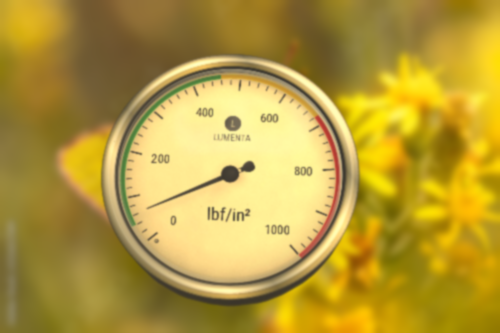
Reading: 60 psi
